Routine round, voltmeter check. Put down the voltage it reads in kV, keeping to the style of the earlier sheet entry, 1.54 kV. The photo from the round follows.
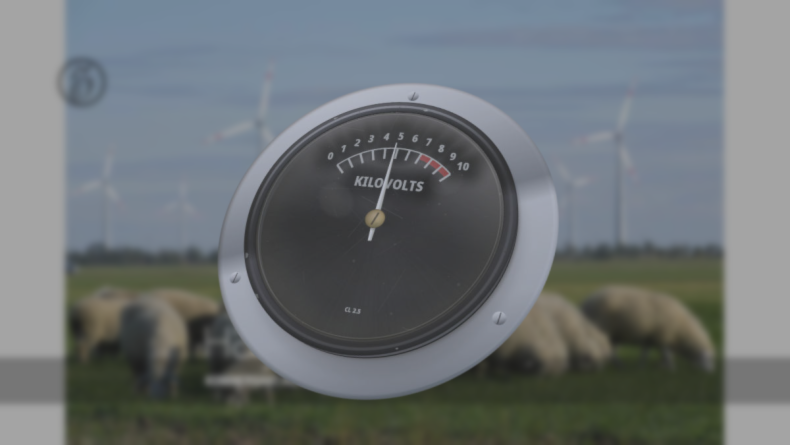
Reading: 5 kV
